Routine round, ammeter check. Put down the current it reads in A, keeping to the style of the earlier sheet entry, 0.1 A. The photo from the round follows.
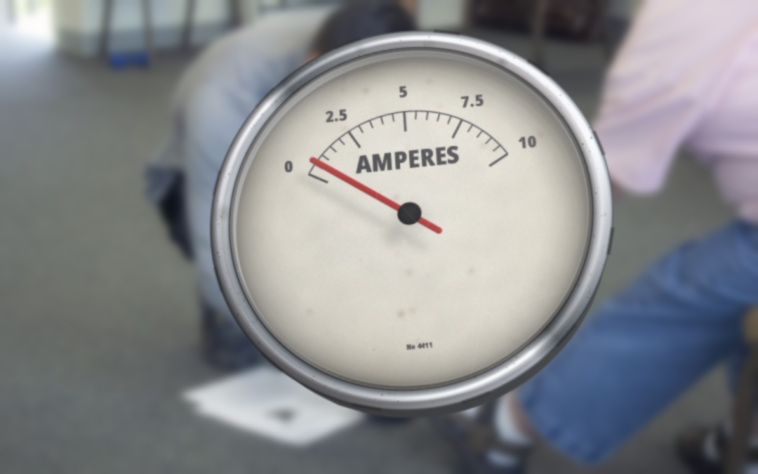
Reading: 0.5 A
